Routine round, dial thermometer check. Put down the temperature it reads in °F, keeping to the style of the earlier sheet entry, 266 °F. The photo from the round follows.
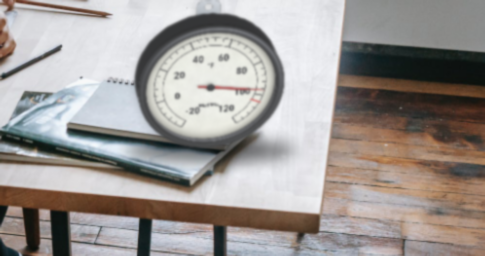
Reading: 96 °F
